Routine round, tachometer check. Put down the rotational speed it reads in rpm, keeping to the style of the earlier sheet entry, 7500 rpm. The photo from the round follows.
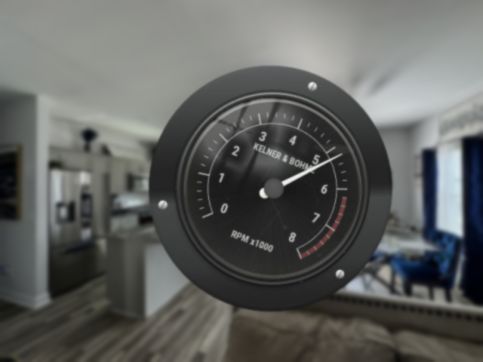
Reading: 5200 rpm
